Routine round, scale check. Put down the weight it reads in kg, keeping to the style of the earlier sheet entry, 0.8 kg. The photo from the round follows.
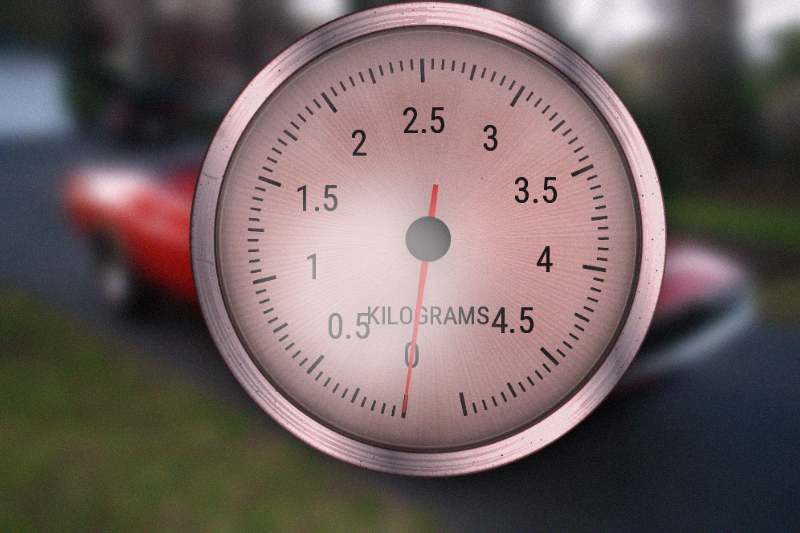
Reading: 0 kg
